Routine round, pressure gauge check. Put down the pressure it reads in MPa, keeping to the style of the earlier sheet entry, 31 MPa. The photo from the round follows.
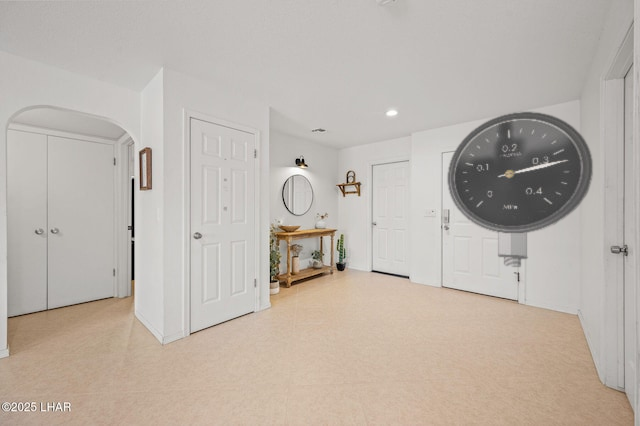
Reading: 0.32 MPa
